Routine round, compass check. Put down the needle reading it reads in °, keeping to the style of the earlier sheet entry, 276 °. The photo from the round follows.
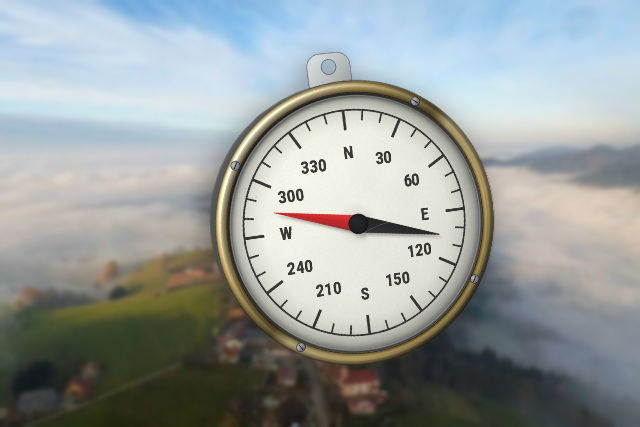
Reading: 285 °
